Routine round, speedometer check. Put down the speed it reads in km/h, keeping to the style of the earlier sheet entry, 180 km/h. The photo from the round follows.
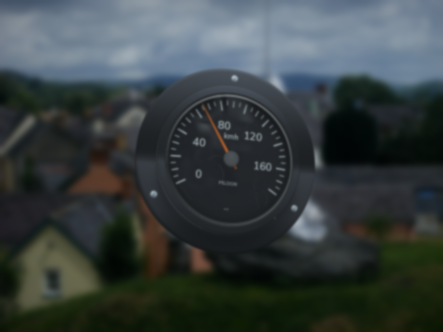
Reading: 65 km/h
